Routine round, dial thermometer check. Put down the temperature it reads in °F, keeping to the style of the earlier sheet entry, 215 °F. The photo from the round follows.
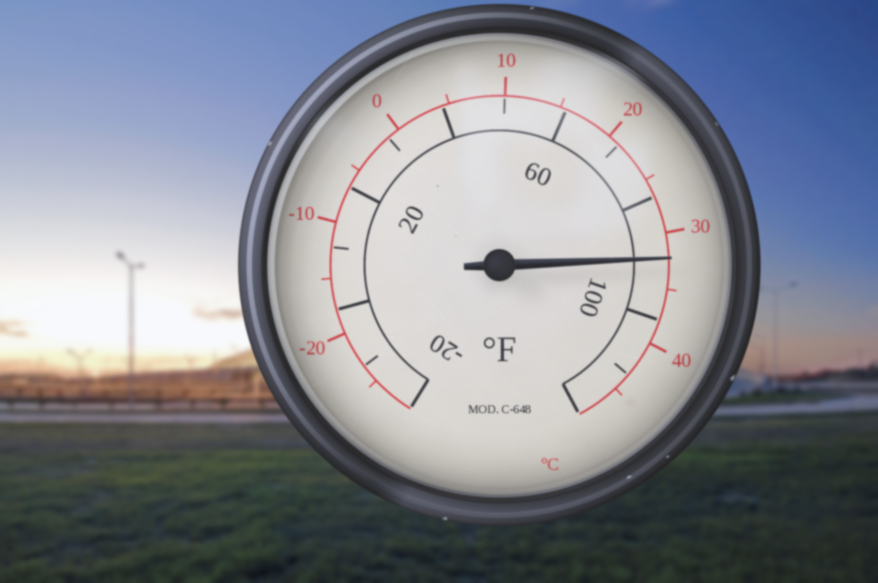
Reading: 90 °F
